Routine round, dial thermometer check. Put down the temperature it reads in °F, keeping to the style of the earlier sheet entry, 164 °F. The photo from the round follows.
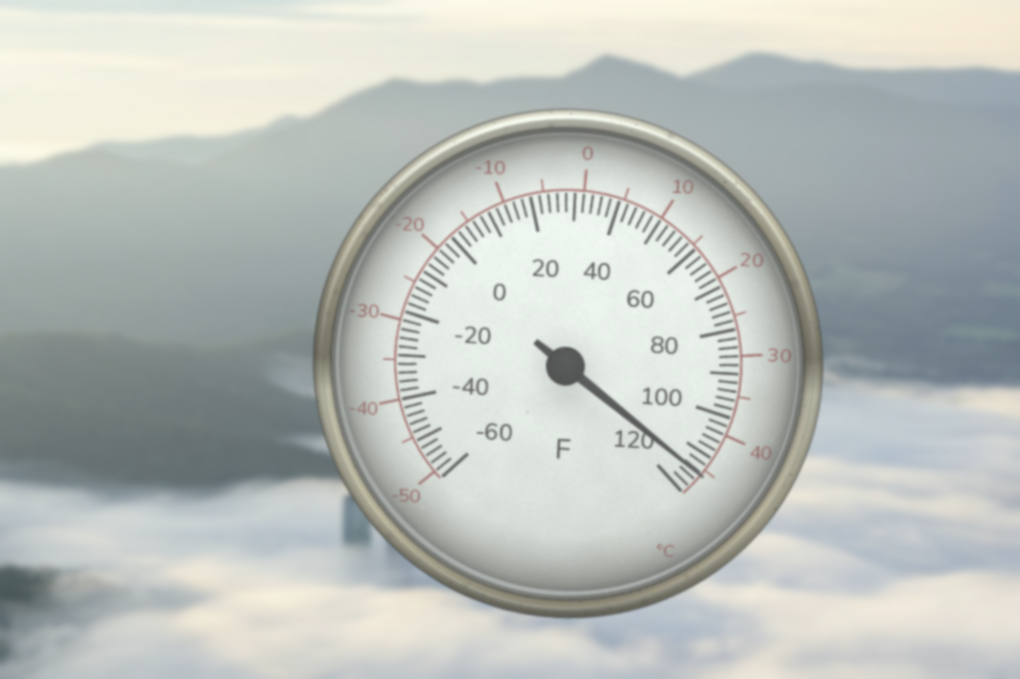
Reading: 114 °F
